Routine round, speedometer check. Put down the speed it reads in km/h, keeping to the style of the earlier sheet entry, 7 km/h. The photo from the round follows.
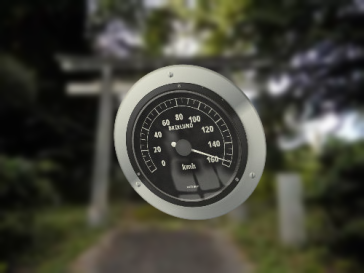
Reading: 155 km/h
